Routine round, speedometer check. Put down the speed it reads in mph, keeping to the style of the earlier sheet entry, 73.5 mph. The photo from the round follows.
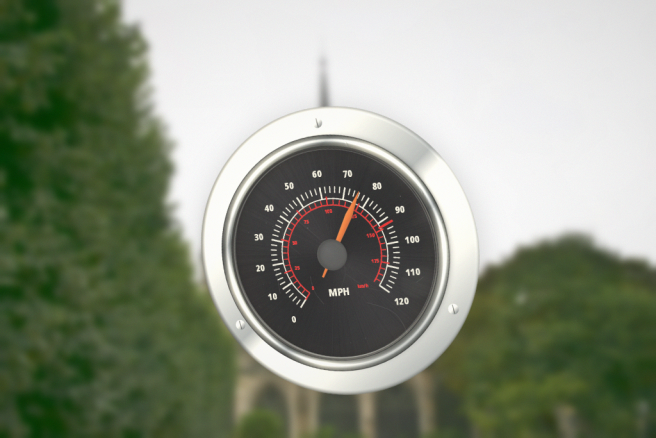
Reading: 76 mph
